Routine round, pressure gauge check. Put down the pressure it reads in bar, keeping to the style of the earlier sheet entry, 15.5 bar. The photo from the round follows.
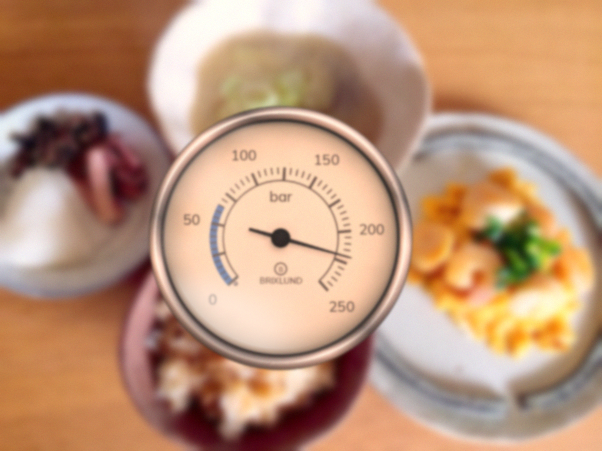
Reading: 220 bar
